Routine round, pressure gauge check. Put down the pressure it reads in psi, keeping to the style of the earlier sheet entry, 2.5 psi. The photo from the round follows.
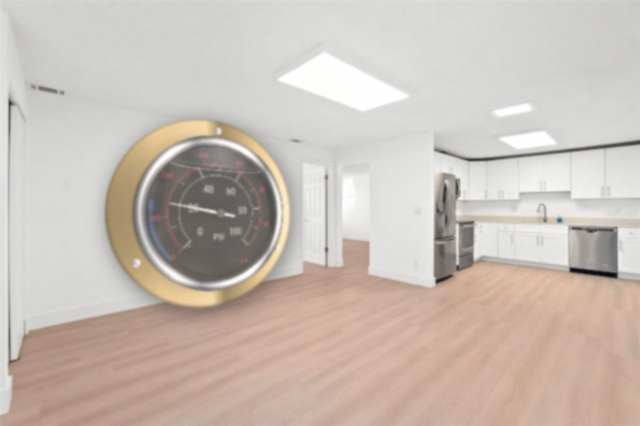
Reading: 20 psi
